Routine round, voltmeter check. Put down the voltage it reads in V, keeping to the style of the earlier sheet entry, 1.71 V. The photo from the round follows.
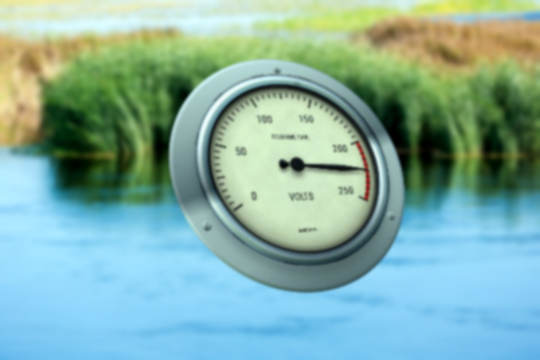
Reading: 225 V
